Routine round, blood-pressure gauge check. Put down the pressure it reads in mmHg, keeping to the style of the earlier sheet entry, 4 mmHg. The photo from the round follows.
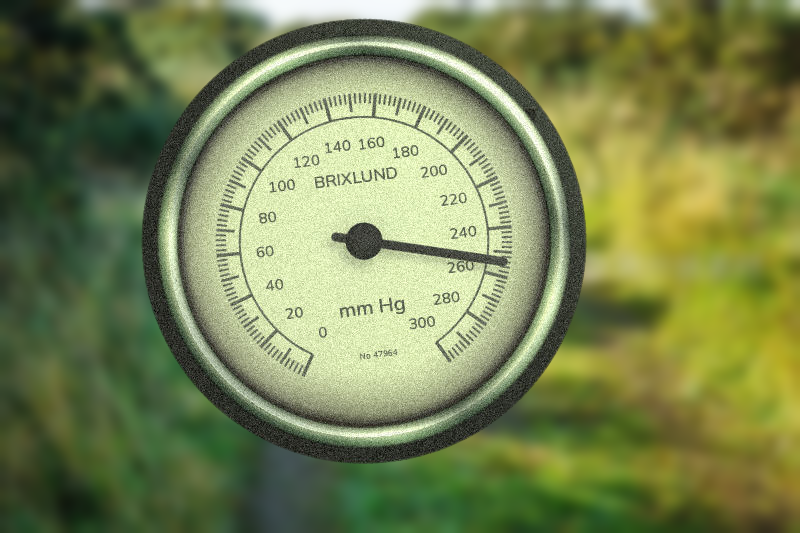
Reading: 254 mmHg
